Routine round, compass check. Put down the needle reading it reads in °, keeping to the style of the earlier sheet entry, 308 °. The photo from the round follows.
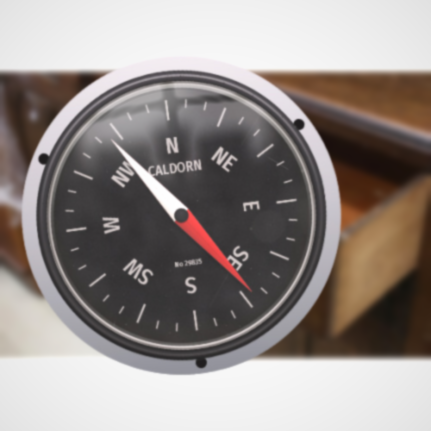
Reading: 145 °
